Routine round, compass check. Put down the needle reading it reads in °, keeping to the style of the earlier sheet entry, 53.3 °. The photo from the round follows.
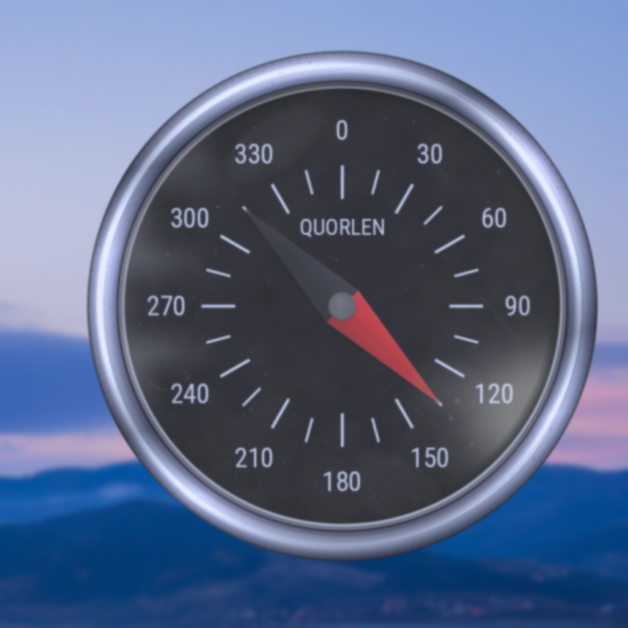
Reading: 135 °
